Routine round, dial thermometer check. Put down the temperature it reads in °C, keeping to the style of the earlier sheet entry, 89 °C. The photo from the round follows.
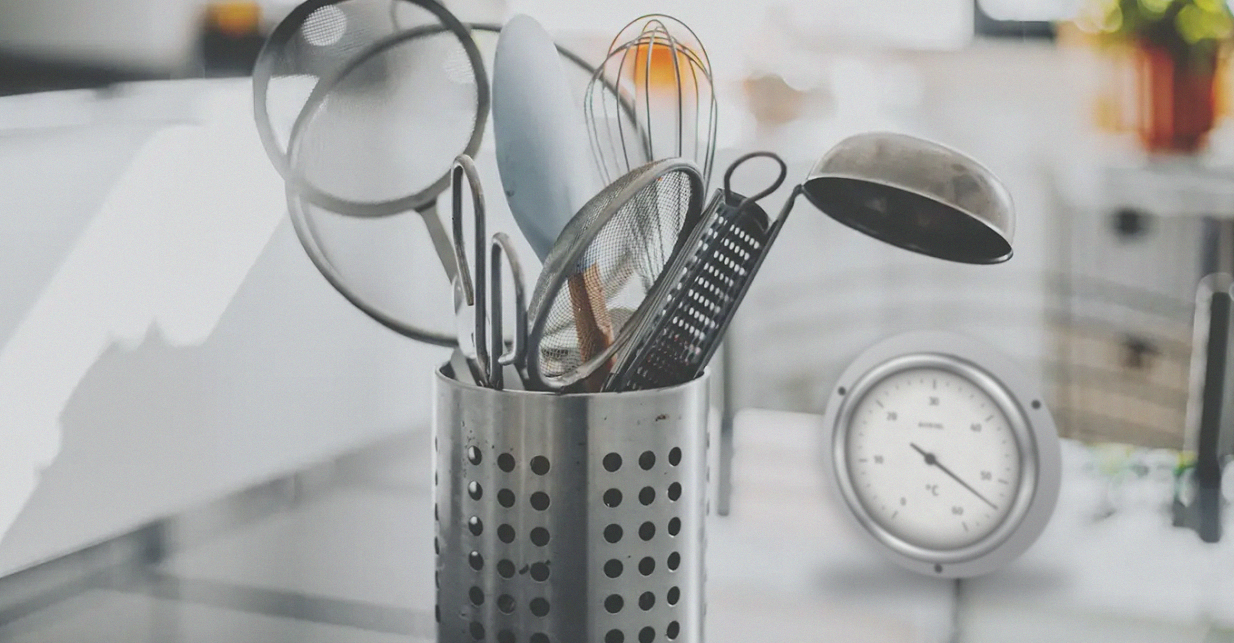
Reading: 54 °C
